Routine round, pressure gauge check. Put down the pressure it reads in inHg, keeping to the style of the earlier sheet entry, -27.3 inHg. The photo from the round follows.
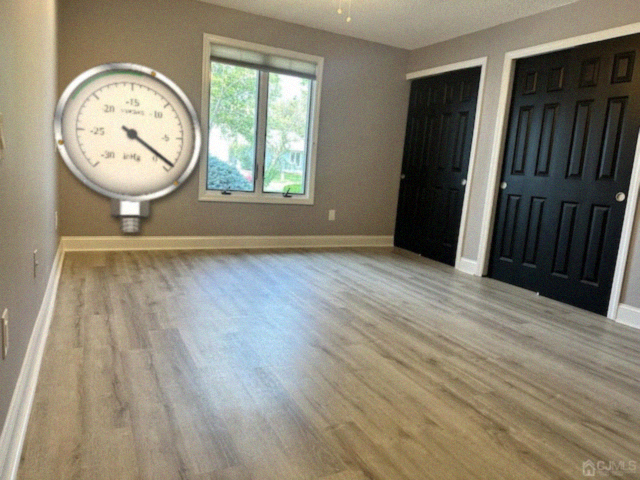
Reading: -1 inHg
